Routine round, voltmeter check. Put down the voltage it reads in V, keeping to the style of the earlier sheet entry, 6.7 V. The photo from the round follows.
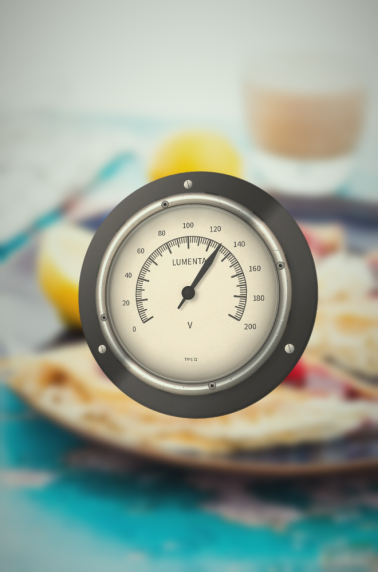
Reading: 130 V
